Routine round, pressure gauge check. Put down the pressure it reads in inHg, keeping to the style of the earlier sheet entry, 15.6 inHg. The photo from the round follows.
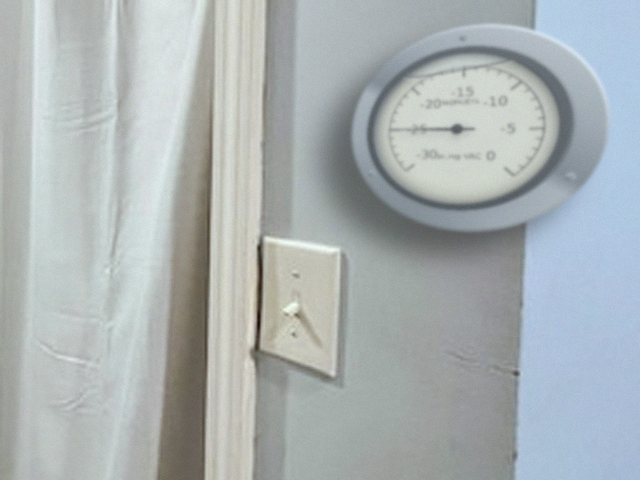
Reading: -25 inHg
